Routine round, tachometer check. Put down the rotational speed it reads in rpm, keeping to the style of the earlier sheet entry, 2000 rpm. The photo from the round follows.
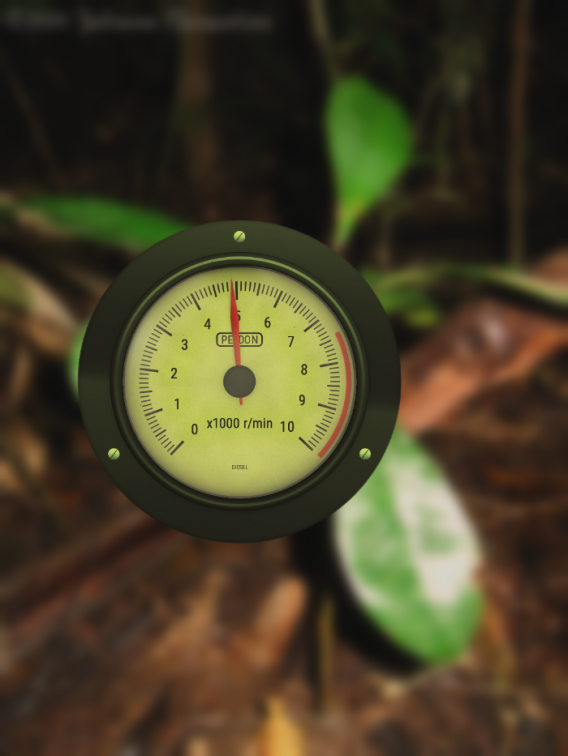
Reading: 4900 rpm
